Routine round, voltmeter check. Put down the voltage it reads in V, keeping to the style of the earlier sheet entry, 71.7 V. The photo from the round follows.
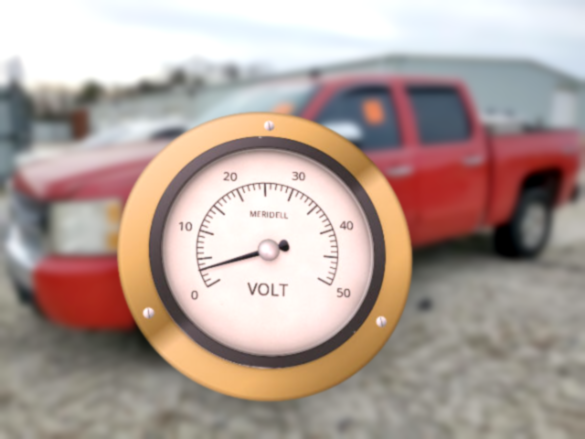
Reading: 3 V
